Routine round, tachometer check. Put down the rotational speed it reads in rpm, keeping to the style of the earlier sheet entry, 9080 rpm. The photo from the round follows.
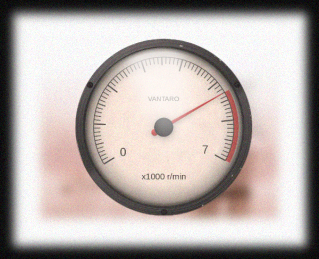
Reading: 5300 rpm
